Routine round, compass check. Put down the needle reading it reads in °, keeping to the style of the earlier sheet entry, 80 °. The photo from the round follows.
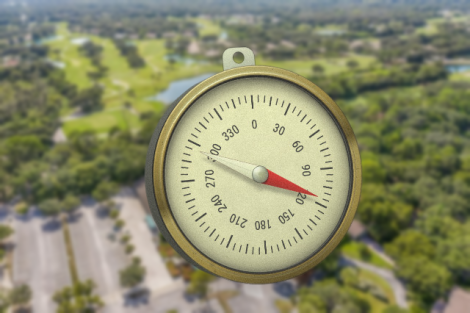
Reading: 115 °
